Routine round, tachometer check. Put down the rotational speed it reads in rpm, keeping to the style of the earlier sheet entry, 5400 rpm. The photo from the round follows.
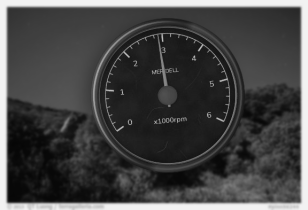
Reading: 2900 rpm
